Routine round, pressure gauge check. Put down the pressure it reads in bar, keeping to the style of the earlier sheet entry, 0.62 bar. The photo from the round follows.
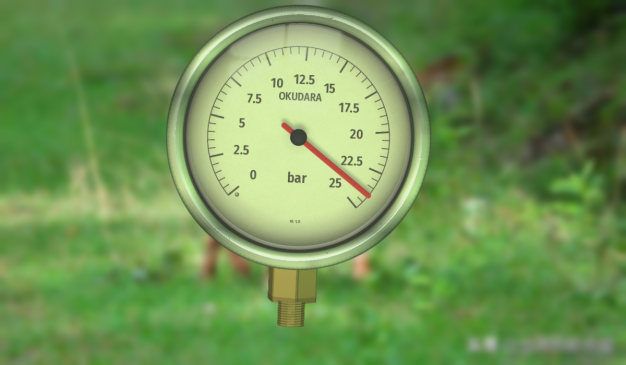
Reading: 24 bar
